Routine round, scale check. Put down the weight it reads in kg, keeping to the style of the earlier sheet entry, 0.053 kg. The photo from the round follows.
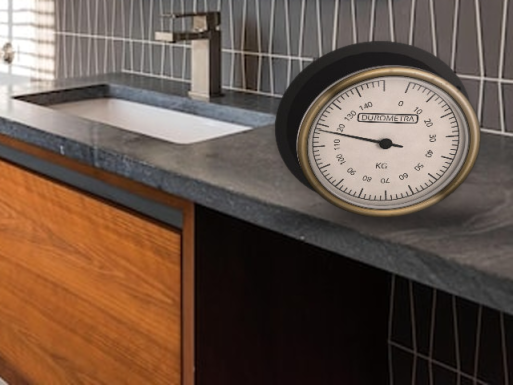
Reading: 118 kg
